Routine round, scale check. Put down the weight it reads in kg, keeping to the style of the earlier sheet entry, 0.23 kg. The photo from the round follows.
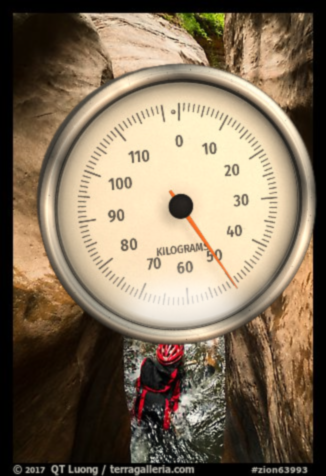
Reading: 50 kg
